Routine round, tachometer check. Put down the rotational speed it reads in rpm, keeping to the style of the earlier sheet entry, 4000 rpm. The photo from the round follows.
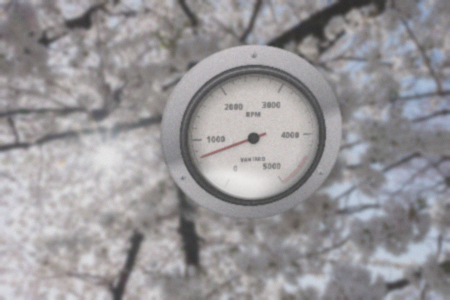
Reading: 700 rpm
